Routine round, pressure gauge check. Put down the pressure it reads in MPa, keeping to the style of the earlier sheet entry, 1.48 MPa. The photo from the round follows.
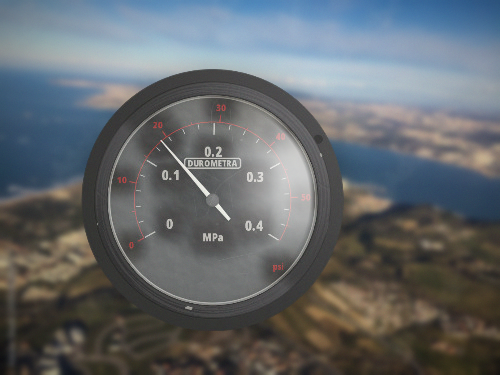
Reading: 0.13 MPa
